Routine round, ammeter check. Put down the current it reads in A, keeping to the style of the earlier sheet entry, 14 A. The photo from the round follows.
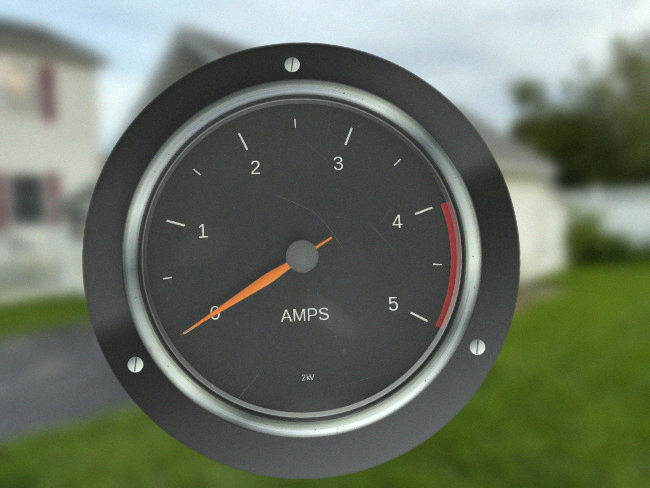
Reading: 0 A
